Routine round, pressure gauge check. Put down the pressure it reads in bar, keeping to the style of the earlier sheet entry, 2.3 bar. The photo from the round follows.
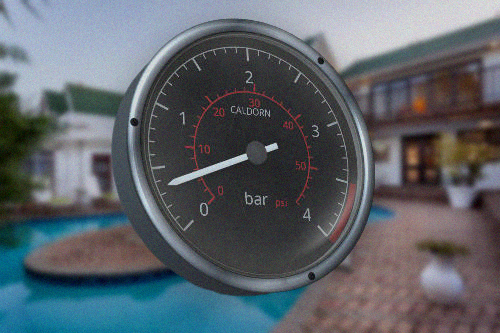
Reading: 0.35 bar
